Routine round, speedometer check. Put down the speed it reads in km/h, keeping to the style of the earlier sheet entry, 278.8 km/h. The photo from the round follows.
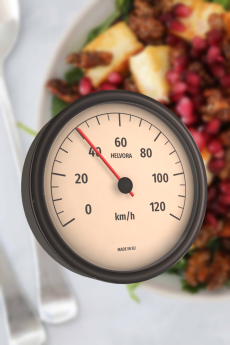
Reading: 40 km/h
